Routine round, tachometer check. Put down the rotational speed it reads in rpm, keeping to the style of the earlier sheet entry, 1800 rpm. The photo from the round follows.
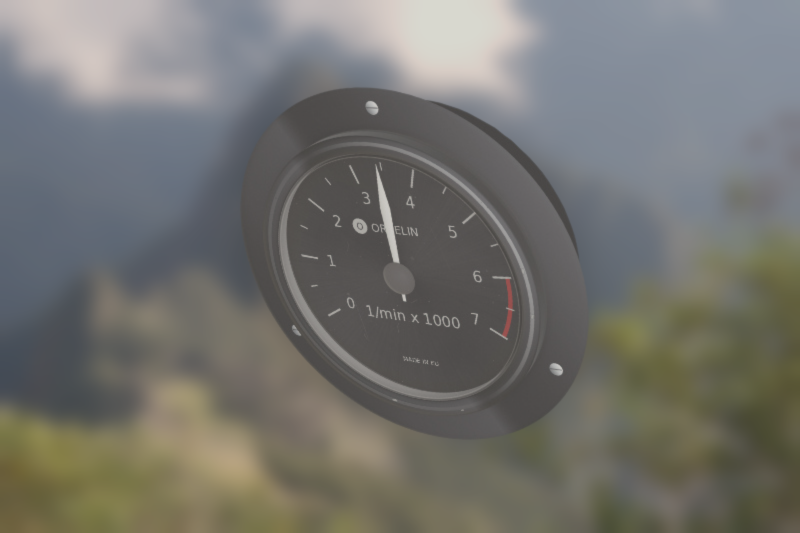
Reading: 3500 rpm
